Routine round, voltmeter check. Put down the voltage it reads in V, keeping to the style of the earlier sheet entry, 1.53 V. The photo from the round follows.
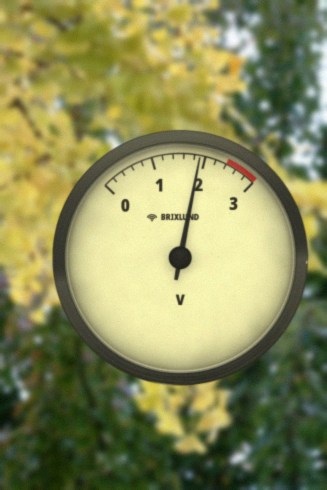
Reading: 1.9 V
